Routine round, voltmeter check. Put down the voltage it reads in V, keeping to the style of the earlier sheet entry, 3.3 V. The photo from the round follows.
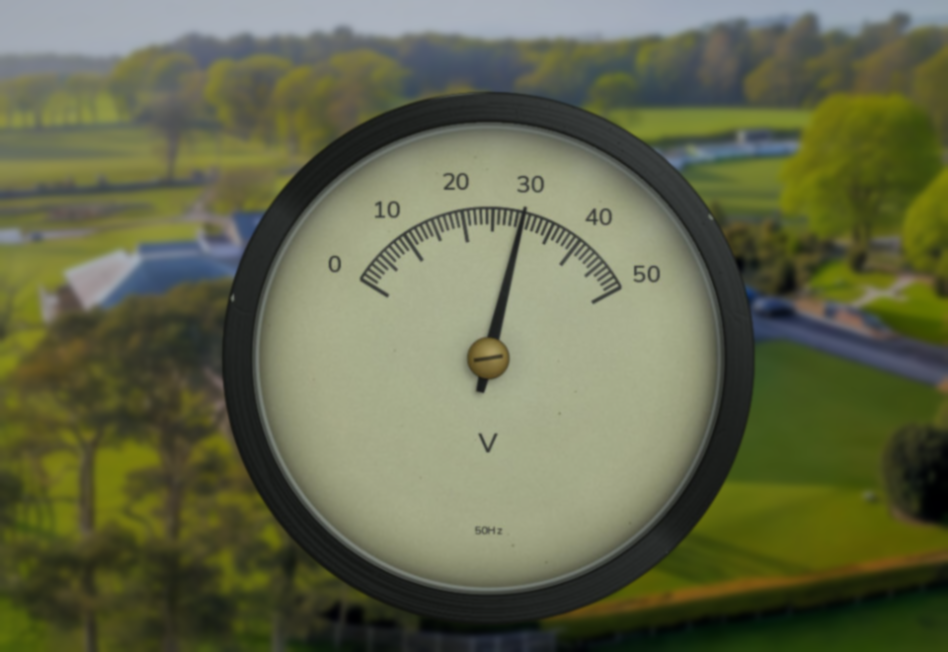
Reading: 30 V
